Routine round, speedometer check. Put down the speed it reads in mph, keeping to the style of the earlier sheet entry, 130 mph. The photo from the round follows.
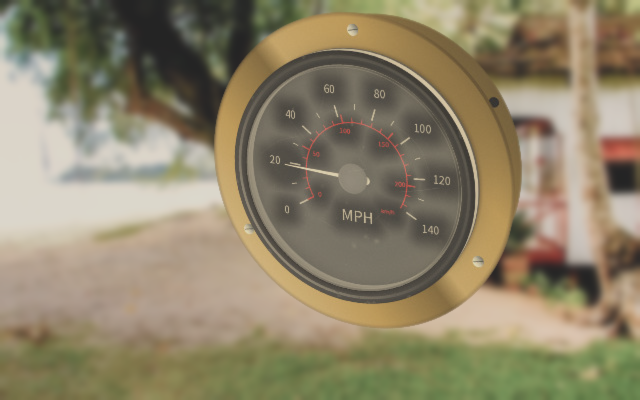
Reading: 20 mph
